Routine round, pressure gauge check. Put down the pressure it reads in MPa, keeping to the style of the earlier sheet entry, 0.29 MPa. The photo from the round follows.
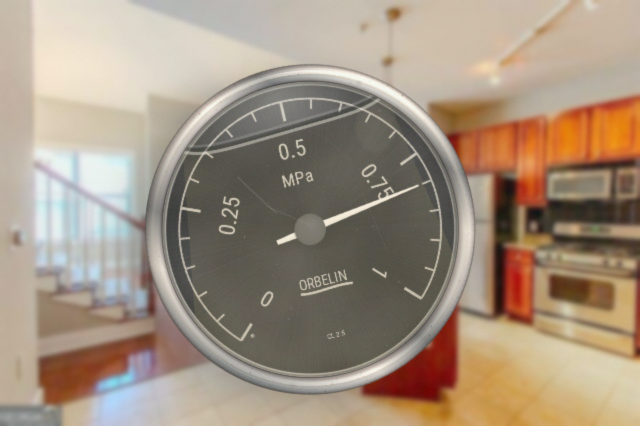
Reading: 0.8 MPa
